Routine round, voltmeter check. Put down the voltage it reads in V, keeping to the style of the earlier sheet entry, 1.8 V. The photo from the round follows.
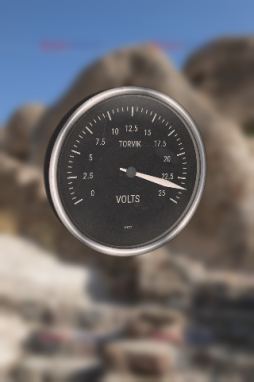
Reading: 23.5 V
